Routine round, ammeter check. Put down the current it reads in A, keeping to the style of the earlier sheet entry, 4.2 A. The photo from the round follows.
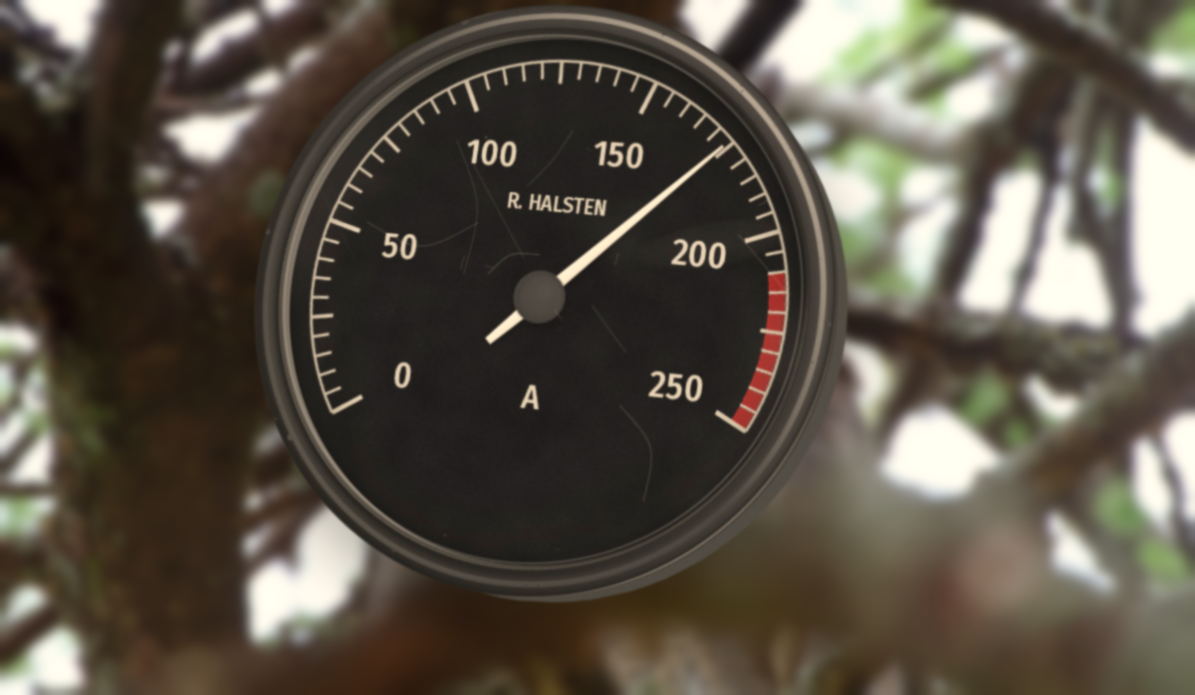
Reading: 175 A
